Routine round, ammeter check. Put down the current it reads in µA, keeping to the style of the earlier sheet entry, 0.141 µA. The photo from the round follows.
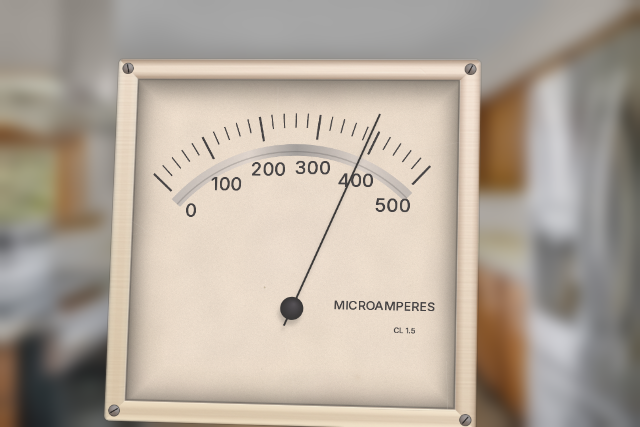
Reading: 390 µA
